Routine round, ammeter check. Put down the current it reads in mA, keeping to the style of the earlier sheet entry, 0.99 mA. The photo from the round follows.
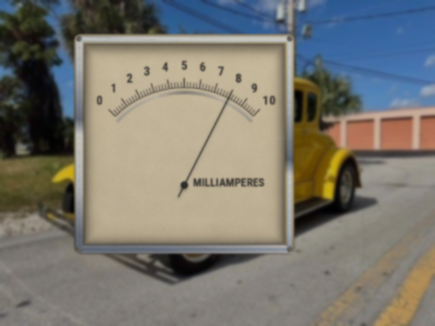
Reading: 8 mA
